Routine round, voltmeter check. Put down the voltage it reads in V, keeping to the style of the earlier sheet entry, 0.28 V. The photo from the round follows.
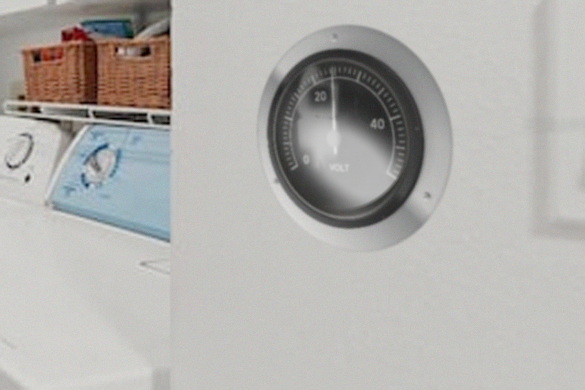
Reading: 25 V
